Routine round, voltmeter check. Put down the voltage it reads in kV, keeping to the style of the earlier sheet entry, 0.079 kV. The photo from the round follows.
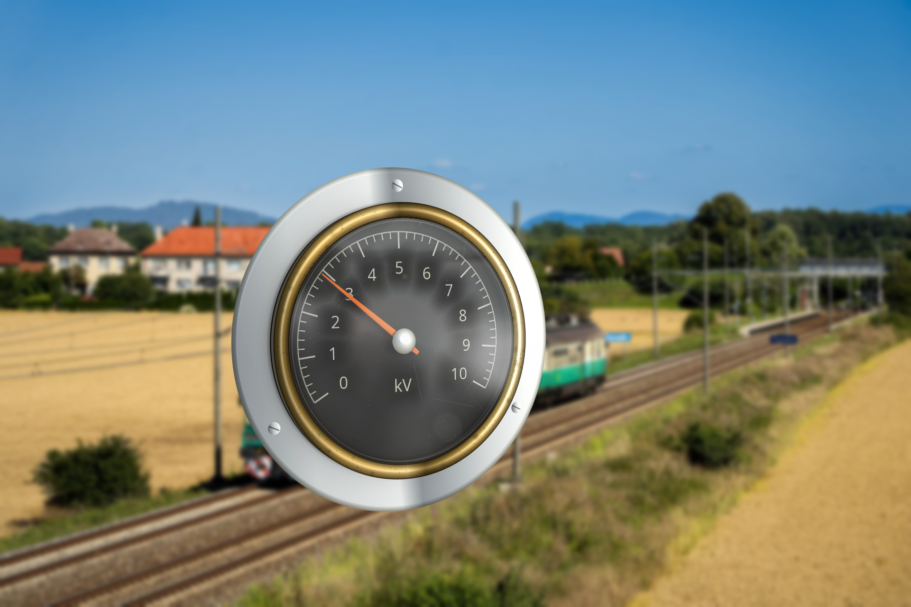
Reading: 2.9 kV
